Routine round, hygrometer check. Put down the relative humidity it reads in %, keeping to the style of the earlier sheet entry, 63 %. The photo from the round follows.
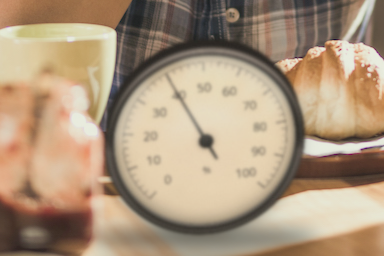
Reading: 40 %
